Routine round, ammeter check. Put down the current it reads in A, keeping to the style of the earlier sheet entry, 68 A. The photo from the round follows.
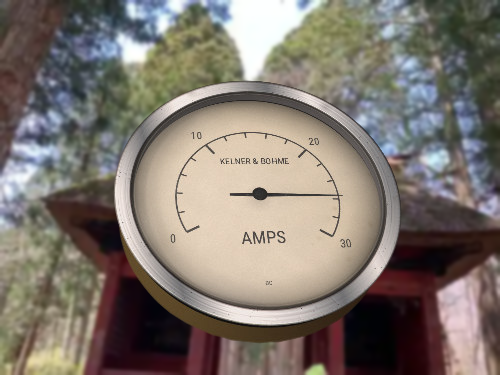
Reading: 26 A
